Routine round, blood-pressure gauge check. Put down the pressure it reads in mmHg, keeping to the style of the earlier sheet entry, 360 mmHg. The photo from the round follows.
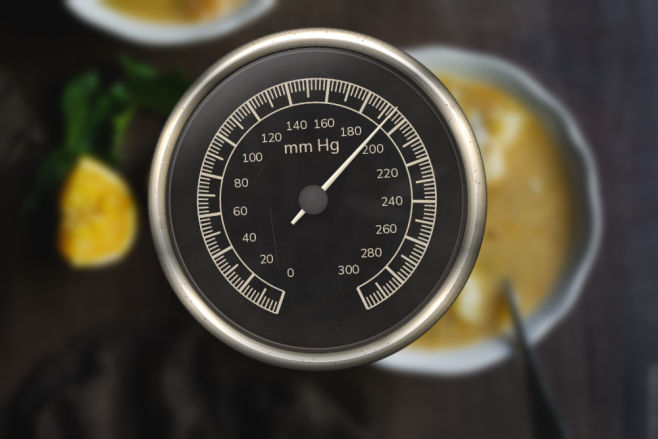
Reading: 194 mmHg
